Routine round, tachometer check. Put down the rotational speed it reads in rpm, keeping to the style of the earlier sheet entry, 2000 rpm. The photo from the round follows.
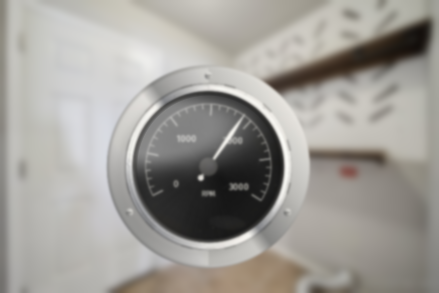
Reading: 1900 rpm
